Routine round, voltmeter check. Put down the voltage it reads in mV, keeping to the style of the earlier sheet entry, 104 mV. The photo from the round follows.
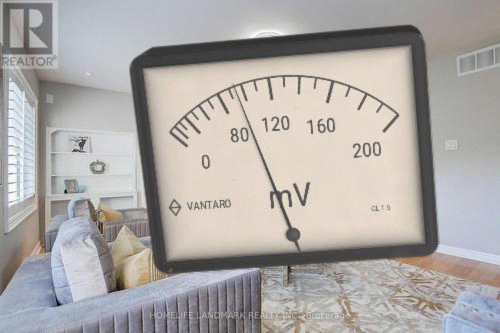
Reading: 95 mV
